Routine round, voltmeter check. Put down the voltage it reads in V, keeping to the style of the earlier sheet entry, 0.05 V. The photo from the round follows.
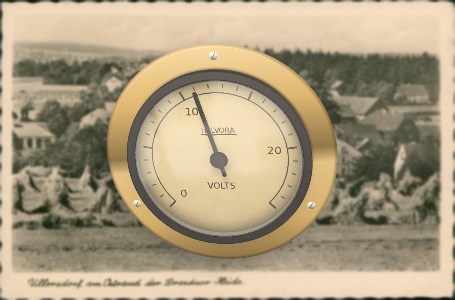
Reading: 11 V
